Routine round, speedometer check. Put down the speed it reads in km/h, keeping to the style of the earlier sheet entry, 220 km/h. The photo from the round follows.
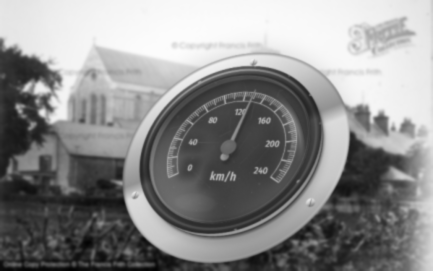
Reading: 130 km/h
